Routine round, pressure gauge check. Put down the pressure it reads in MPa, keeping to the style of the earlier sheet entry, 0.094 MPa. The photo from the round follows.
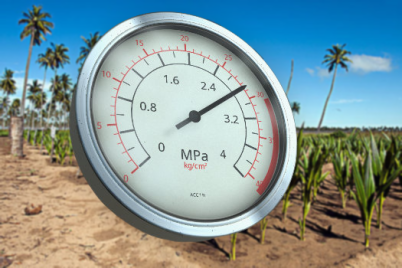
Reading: 2.8 MPa
